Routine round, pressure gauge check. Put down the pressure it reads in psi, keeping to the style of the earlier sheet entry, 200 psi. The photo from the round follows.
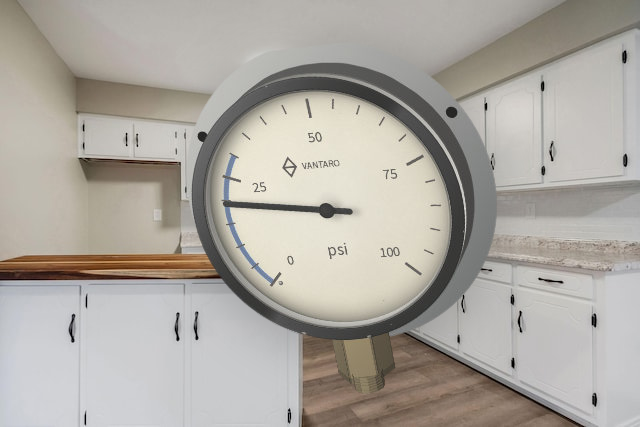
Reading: 20 psi
